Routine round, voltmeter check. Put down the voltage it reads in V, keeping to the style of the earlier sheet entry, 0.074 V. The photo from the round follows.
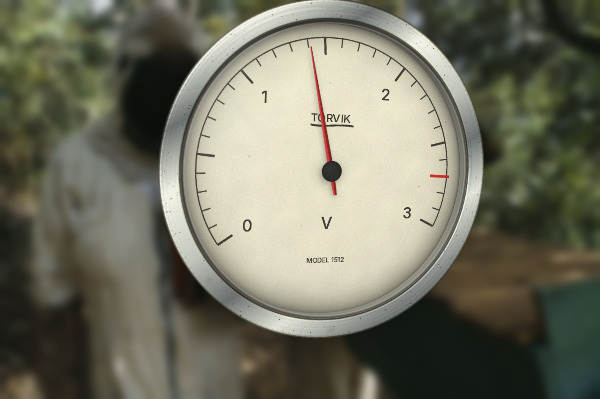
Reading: 1.4 V
